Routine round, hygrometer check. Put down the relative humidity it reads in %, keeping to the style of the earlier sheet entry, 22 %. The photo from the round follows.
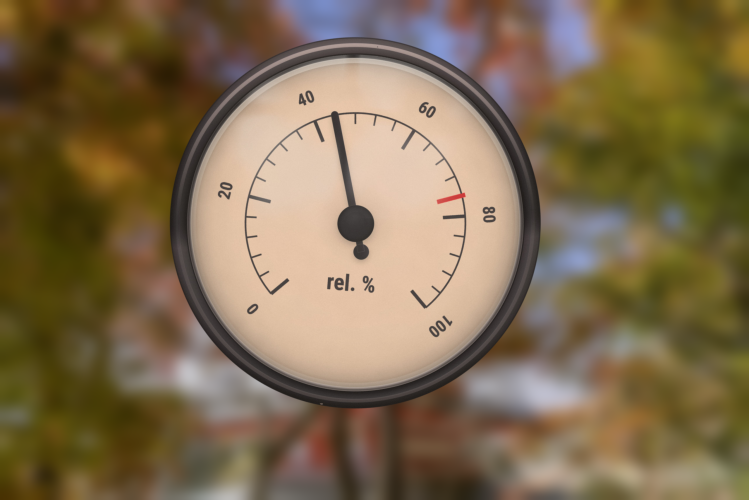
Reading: 44 %
